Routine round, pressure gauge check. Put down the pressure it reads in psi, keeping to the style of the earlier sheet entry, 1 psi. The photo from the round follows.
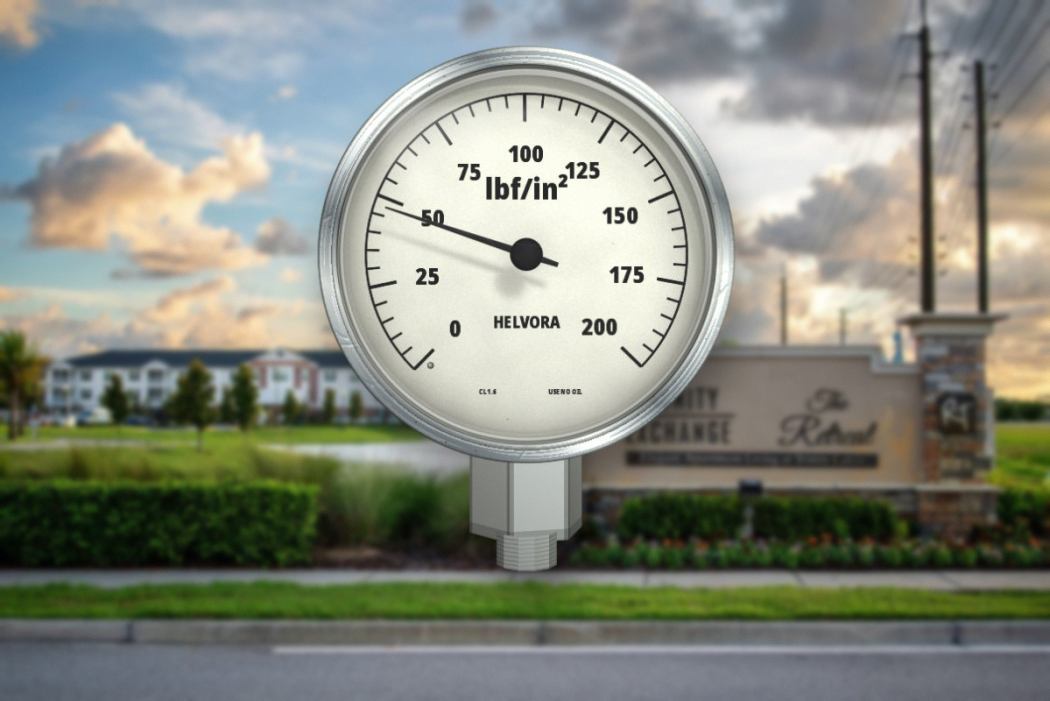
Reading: 47.5 psi
